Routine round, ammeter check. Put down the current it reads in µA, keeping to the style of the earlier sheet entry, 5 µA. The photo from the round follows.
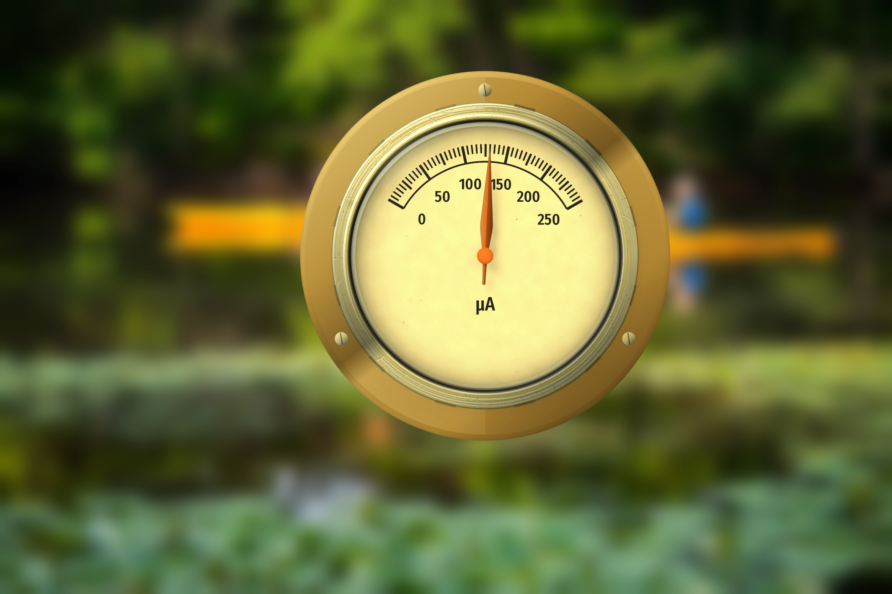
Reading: 130 µA
